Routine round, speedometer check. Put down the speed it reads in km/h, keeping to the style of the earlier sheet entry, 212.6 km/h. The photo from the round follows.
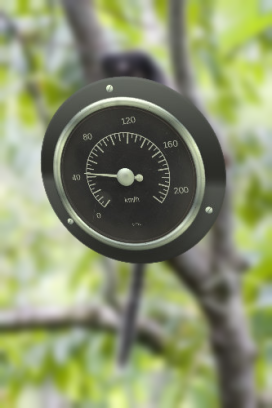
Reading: 45 km/h
